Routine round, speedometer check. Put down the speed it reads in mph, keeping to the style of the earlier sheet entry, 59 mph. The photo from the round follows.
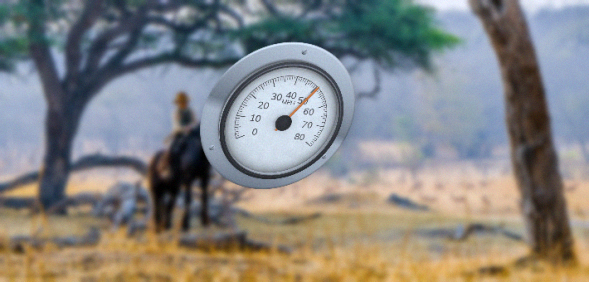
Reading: 50 mph
